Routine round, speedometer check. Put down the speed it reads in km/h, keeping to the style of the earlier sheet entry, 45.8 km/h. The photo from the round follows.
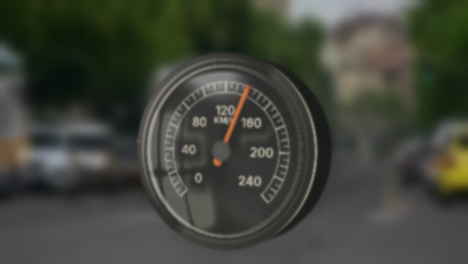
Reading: 140 km/h
